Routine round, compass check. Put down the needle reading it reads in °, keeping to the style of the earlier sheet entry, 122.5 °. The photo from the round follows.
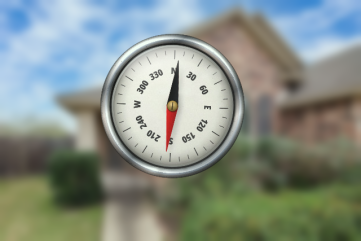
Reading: 185 °
